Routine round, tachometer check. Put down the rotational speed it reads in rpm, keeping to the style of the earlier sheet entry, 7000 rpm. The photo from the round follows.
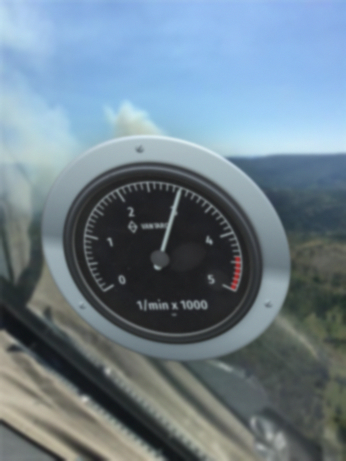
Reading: 3000 rpm
